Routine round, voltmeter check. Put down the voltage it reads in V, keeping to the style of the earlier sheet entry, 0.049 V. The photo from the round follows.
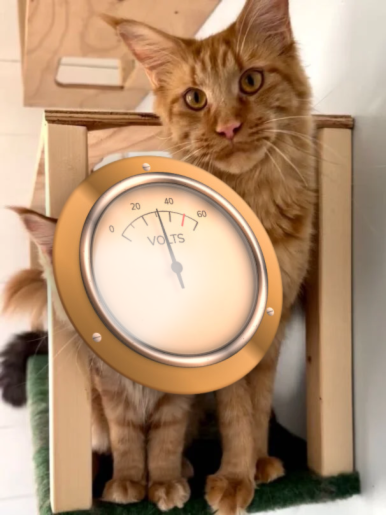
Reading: 30 V
